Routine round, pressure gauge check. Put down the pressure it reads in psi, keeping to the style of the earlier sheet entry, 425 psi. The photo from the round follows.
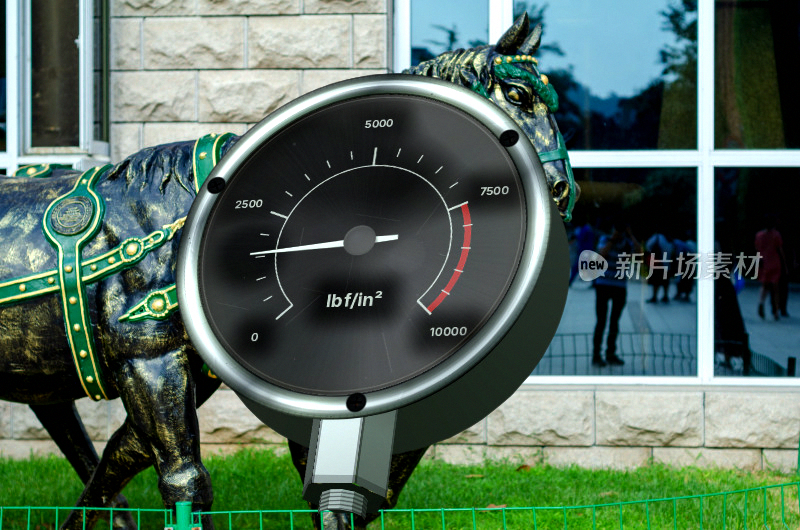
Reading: 1500 psi
